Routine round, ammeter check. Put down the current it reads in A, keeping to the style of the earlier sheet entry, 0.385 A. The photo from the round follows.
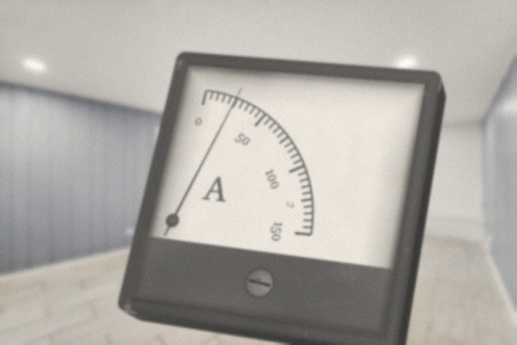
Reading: 25 A
